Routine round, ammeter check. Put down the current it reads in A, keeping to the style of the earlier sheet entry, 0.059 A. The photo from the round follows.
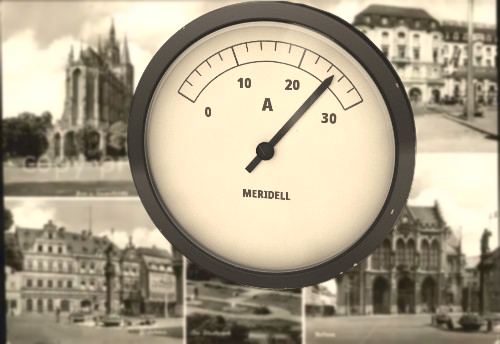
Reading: 25 A
